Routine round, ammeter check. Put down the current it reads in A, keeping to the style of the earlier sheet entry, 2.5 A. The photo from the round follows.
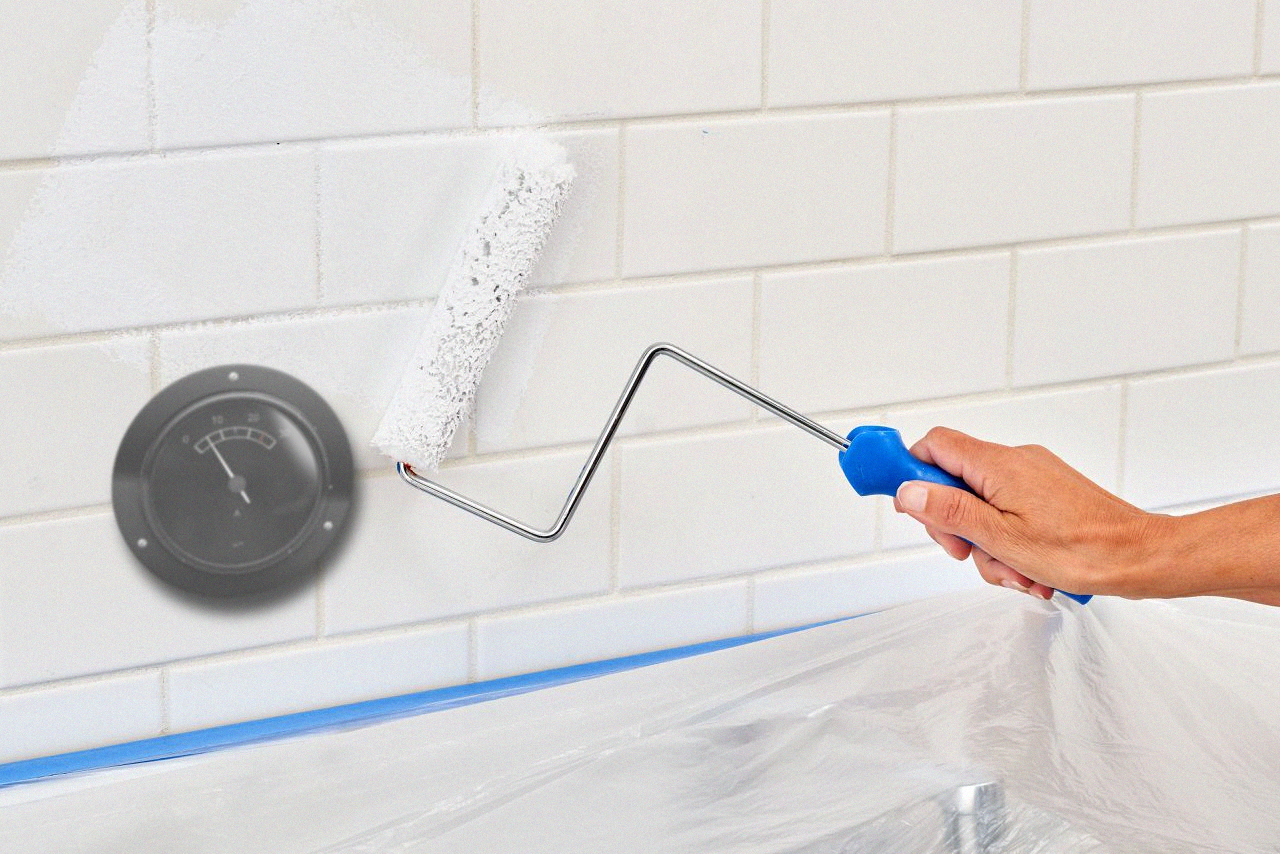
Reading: 5 A
